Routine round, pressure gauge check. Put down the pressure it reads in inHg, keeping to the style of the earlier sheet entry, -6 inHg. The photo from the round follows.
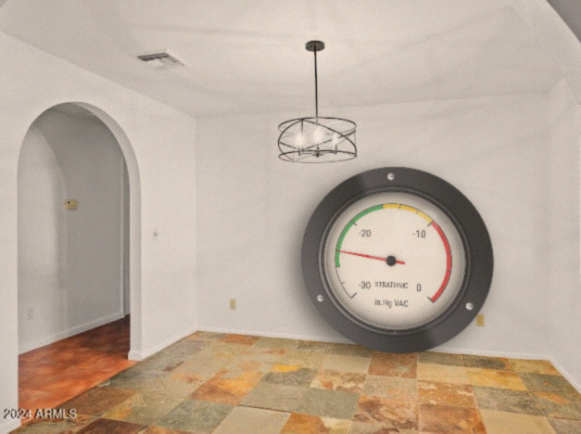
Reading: -24 inHg
